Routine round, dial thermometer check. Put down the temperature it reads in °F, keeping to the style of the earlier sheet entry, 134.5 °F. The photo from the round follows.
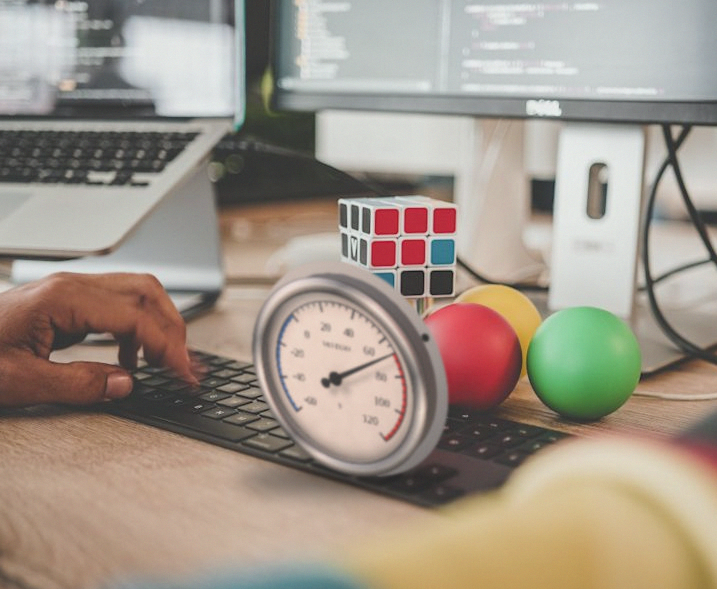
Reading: 68 °F
